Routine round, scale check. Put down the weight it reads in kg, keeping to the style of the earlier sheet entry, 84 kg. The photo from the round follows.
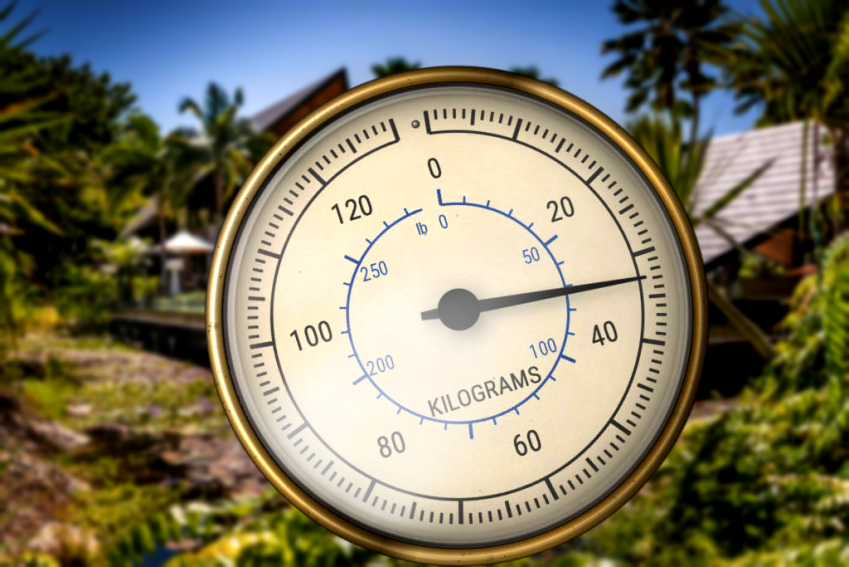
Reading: 33 kg
